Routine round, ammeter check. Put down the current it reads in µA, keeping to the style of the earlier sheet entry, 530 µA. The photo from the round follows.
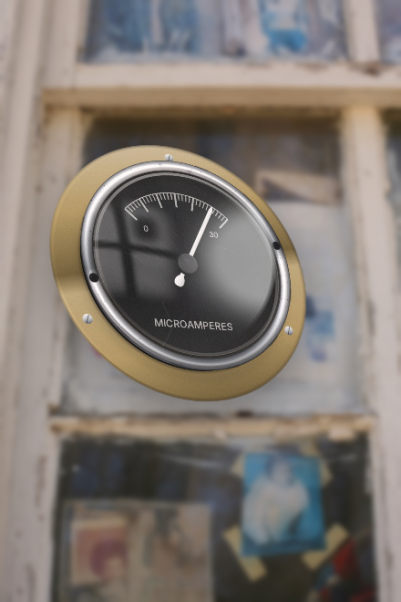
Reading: 25 µA
